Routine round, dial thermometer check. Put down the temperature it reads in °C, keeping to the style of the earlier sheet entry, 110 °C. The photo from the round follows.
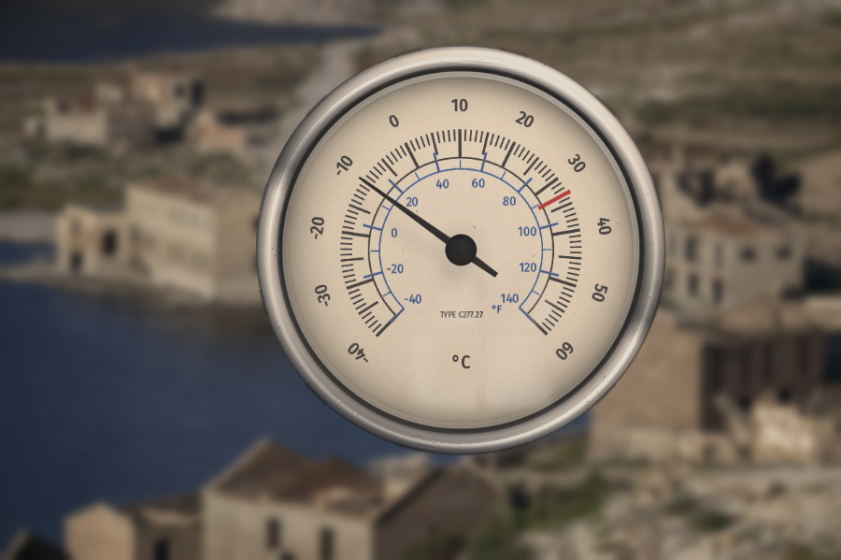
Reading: -10 °C
